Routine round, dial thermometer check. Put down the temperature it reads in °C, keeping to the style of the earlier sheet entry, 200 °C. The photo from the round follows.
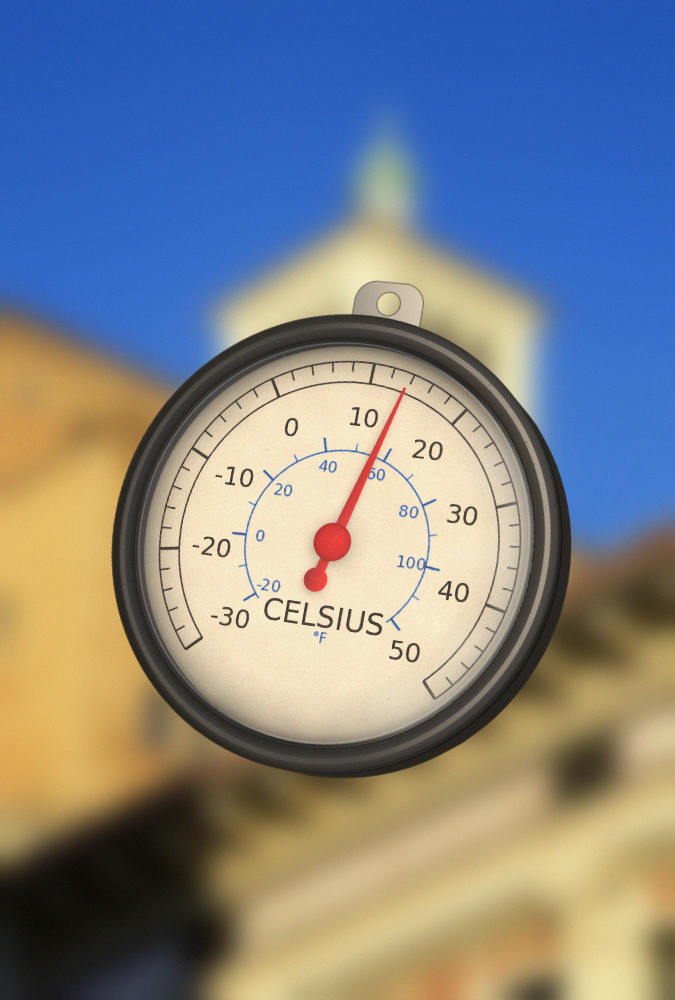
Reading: 14 °C
